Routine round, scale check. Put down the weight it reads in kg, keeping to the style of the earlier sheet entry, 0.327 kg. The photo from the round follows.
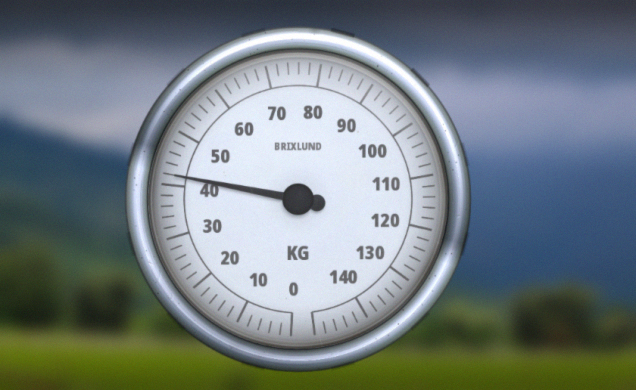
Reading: 42 kg
